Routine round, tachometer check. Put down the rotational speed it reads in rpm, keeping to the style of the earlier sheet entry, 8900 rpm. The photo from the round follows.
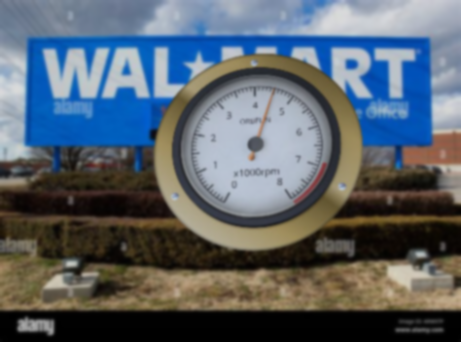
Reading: 4500 rpm
